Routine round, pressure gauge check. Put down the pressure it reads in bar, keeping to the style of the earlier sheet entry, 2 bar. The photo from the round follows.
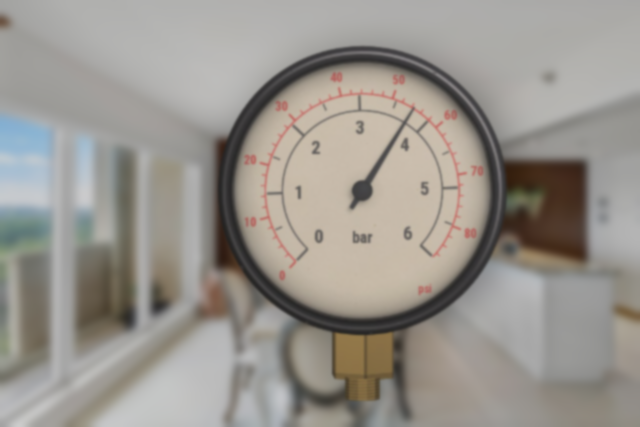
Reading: 3.75 bar
